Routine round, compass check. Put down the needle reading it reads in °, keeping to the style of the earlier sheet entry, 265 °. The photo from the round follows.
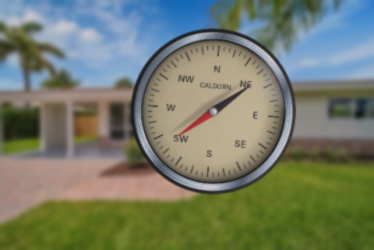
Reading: 230 °
